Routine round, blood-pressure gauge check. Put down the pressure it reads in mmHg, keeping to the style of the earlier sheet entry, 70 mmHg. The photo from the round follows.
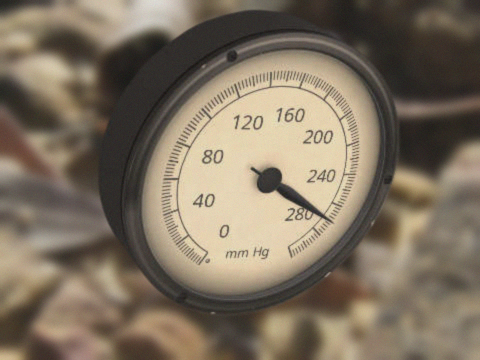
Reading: 270 mmHg
